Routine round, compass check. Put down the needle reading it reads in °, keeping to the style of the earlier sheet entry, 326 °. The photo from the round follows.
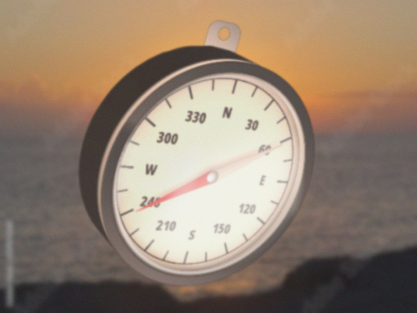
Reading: 240 °
